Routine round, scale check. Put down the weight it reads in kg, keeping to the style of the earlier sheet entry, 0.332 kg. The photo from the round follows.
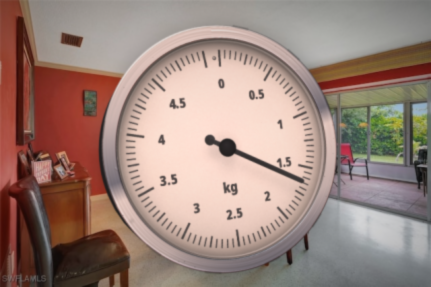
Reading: 1.65 kg
